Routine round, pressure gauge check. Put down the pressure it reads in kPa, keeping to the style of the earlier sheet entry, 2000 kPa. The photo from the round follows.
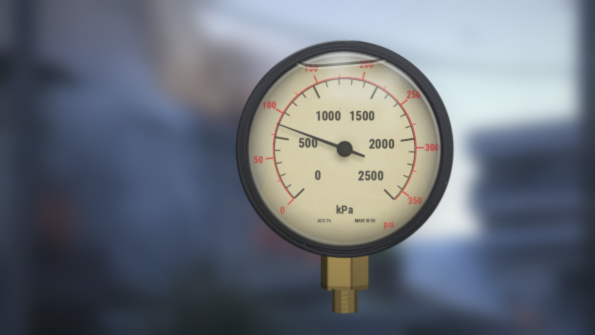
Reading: 600 kPa
